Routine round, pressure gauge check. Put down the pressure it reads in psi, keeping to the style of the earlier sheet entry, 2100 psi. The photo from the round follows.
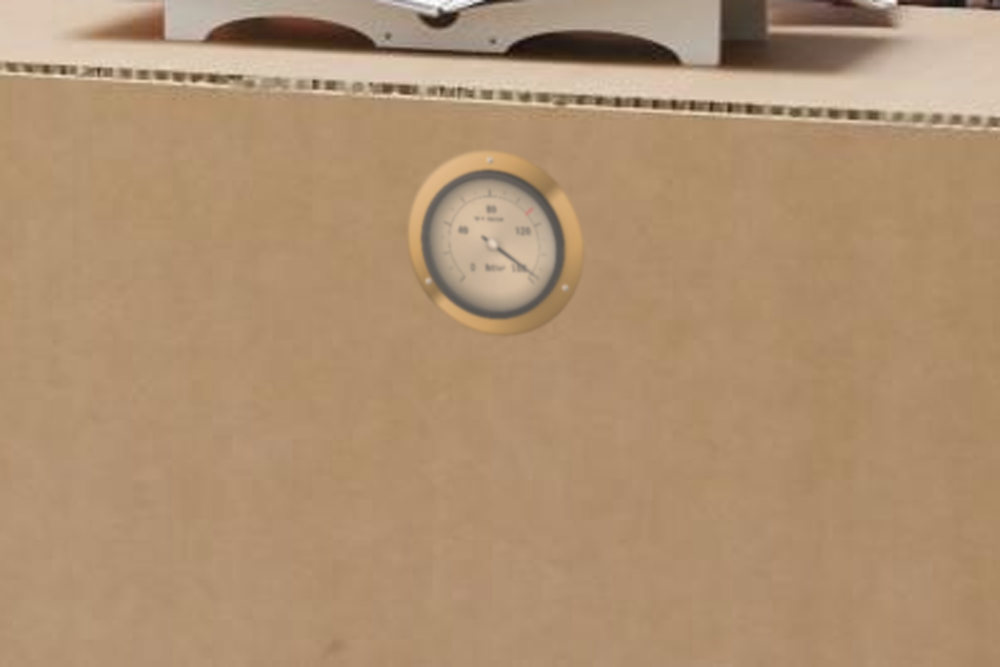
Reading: 155 psi
